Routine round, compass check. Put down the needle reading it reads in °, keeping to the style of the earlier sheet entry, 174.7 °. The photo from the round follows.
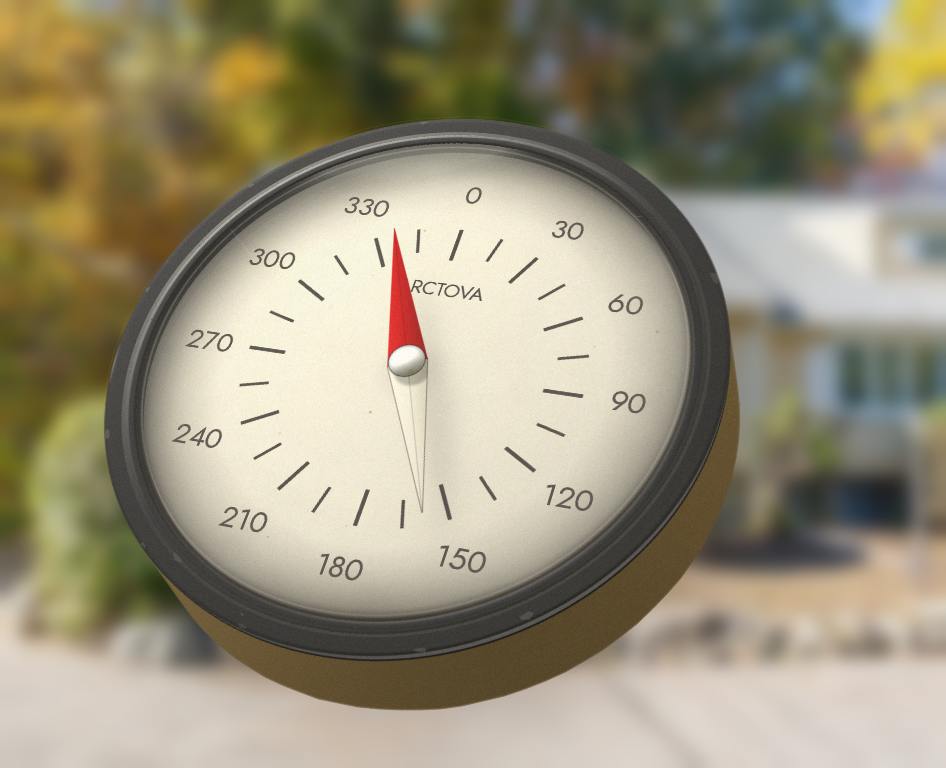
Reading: 337.5 °
